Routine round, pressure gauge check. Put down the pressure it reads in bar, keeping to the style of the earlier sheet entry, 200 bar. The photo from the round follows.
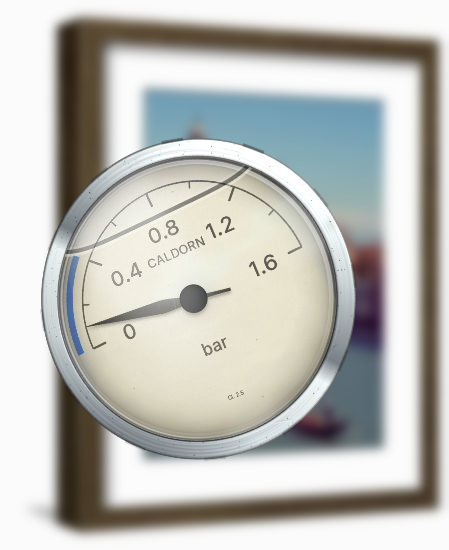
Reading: 0.1 bar
